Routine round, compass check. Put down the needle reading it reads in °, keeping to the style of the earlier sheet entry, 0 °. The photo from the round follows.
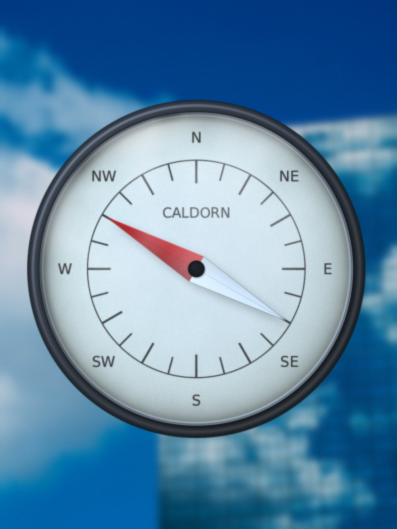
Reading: 300 °
